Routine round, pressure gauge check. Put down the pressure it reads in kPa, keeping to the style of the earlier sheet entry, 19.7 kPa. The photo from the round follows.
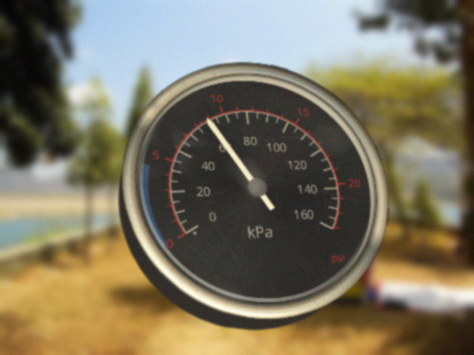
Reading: 60 kPa
